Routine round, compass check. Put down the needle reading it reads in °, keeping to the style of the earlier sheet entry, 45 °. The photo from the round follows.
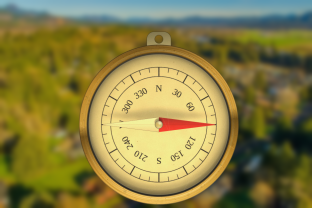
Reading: 90 °
